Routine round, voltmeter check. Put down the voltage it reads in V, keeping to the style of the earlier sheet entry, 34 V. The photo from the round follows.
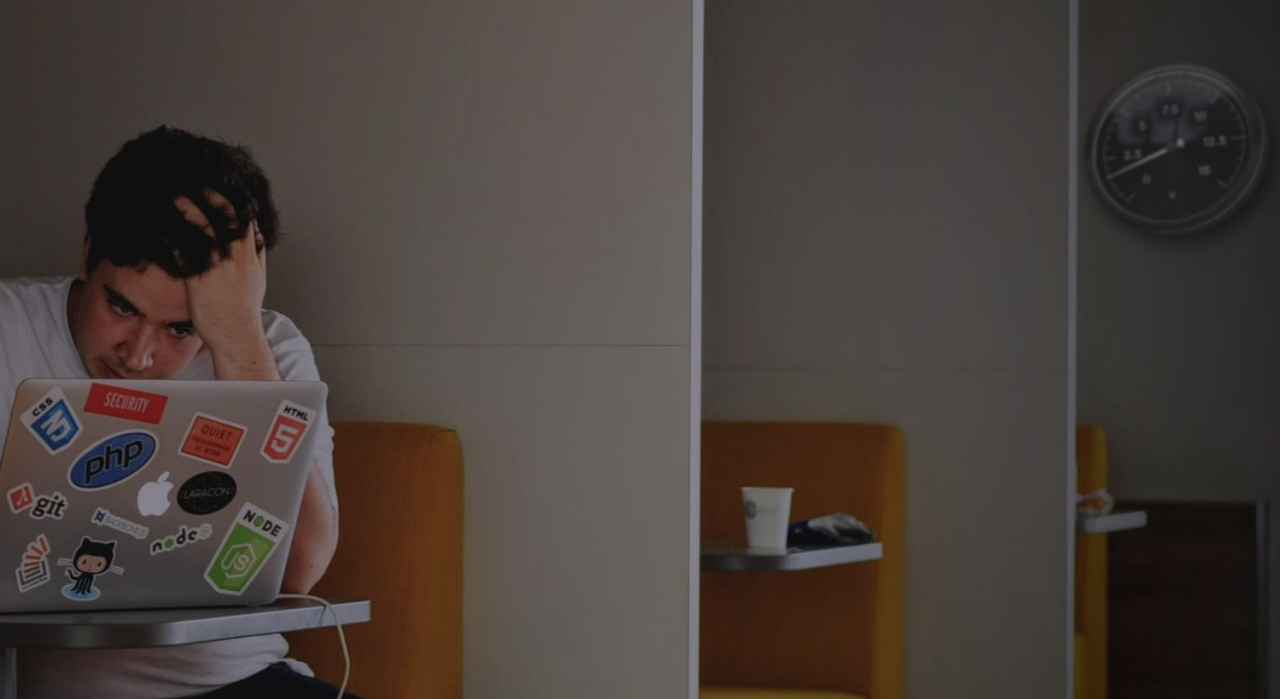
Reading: 1.5 V
